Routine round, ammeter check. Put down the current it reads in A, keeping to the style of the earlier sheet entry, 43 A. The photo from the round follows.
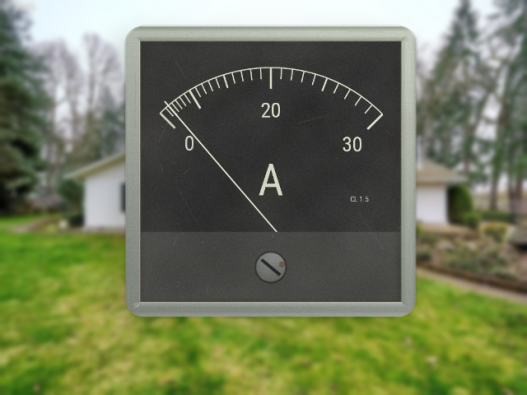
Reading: 5 A
